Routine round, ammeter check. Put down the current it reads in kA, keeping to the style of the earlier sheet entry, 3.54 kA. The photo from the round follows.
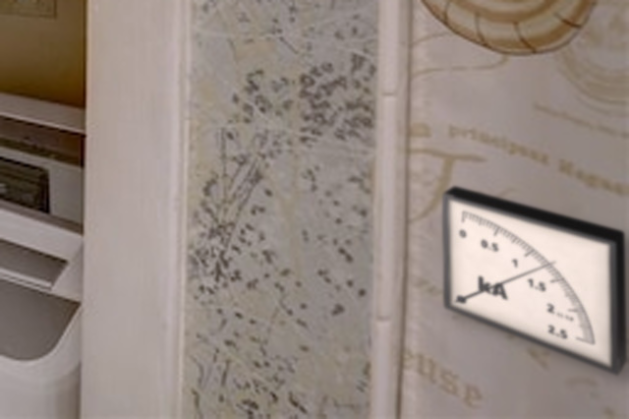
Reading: 1.25 kA
